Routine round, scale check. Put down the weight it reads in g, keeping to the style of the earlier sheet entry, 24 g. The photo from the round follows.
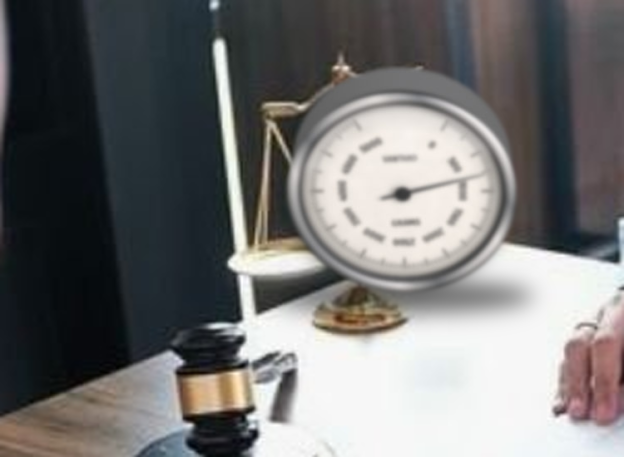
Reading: 750 g
